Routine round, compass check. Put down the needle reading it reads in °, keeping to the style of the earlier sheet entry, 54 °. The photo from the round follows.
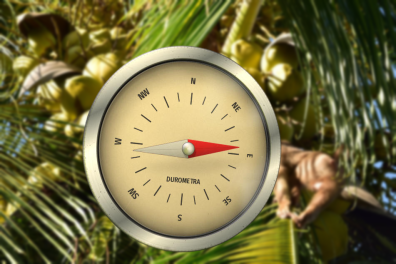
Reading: 82.5 °
